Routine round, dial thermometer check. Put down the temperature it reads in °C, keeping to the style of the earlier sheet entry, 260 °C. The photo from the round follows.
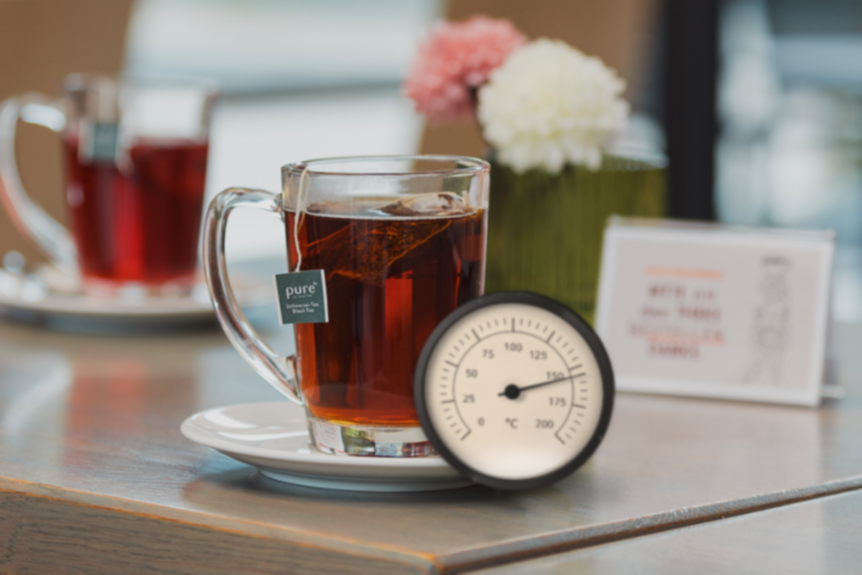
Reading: 155 °C
